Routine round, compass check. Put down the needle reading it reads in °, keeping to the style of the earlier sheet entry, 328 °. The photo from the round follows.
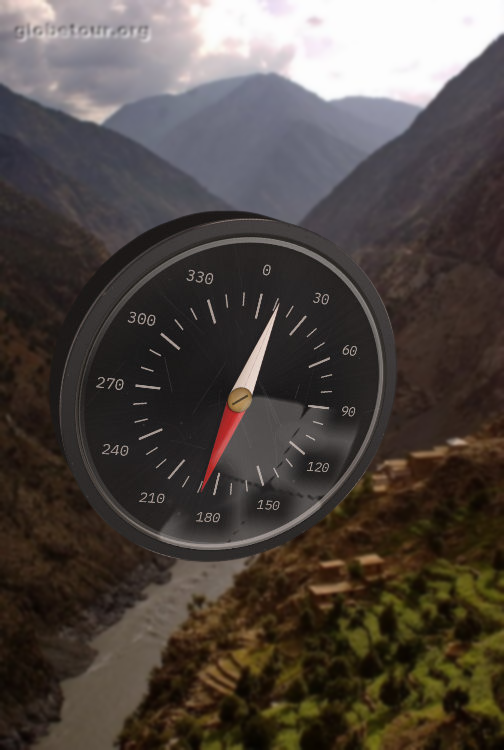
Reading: 190 °
